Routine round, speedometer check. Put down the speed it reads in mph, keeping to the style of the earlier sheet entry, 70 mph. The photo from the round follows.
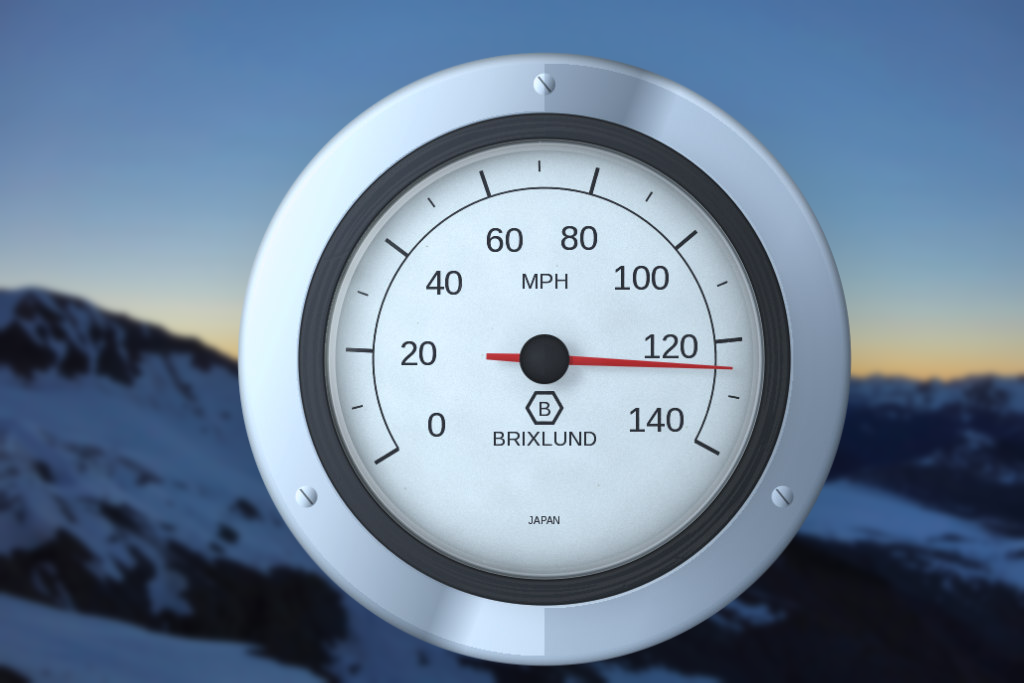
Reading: 125 mph
